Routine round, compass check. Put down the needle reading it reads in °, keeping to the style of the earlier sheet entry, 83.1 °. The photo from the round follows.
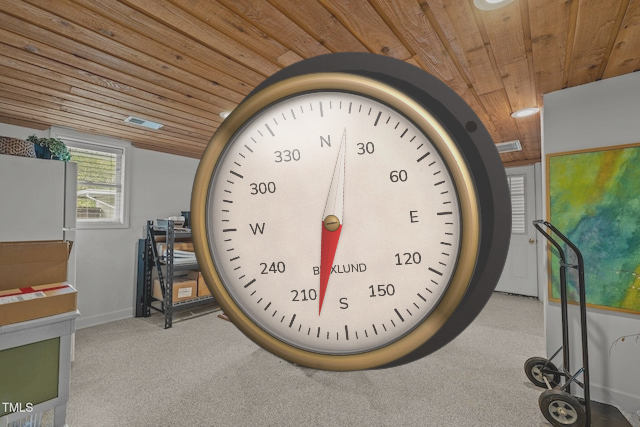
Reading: 195 °
